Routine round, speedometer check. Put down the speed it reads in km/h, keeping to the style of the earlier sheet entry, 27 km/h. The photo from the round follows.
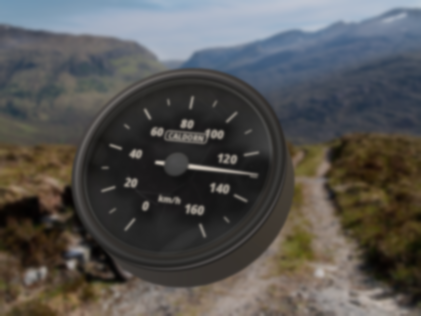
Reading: 130 km/h
